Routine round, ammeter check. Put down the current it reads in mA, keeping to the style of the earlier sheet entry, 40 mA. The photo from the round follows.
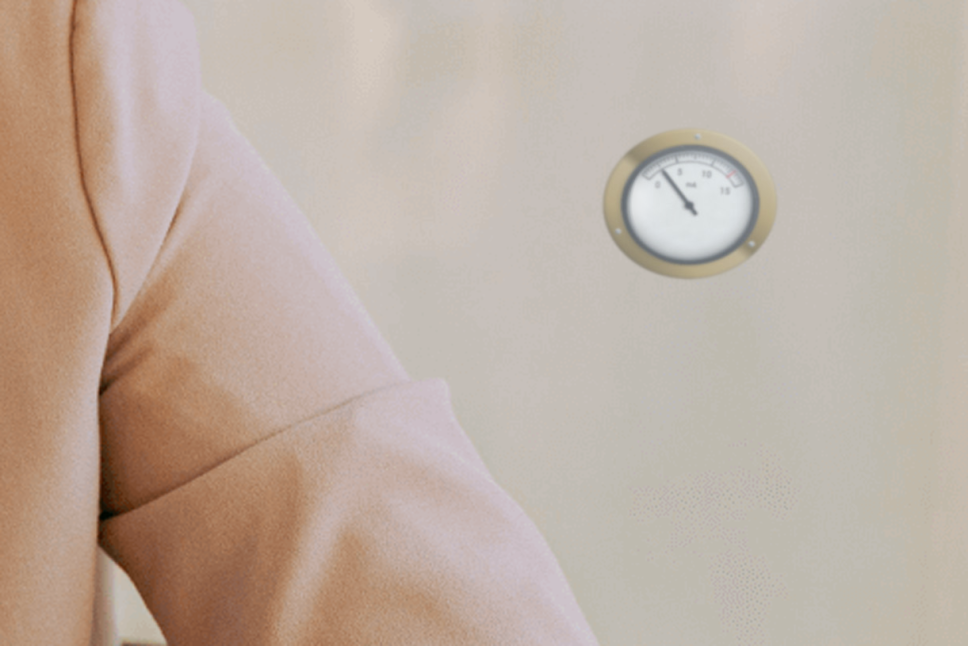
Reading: 2.5 mA
